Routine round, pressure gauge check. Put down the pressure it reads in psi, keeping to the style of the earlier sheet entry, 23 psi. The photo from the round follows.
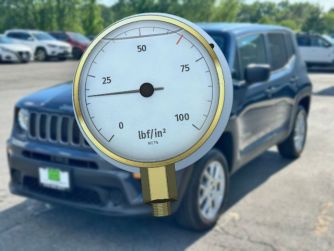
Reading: 17.5 psi
